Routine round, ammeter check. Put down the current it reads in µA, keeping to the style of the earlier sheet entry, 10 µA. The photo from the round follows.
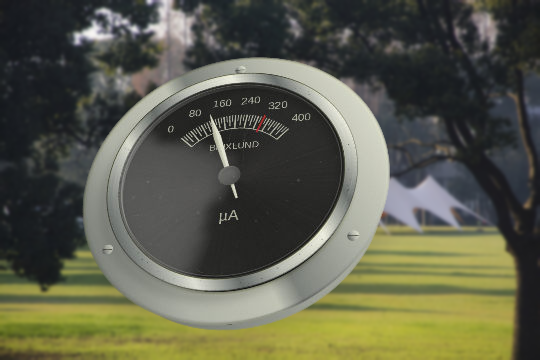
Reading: 120 µA
